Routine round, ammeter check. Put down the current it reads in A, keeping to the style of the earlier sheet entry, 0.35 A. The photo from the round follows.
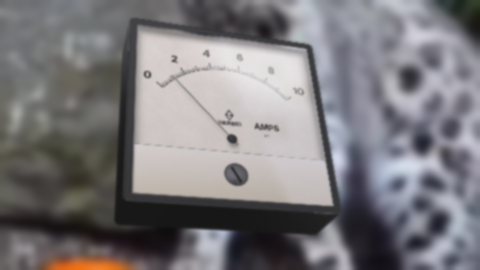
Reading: 1 A
